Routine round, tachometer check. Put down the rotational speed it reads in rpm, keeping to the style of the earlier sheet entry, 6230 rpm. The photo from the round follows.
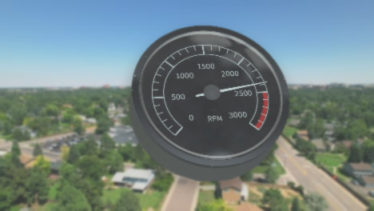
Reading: 2400 rpm
